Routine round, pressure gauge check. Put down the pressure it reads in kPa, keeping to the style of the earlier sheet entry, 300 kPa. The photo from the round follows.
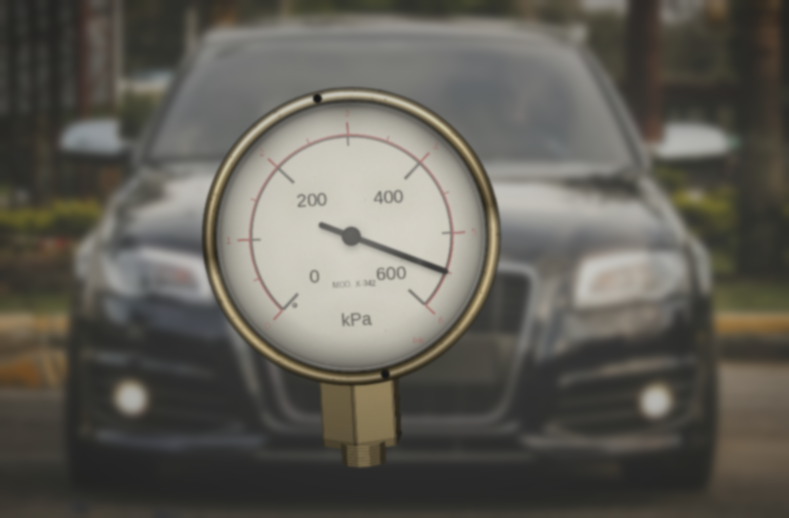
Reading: 550 kPa
